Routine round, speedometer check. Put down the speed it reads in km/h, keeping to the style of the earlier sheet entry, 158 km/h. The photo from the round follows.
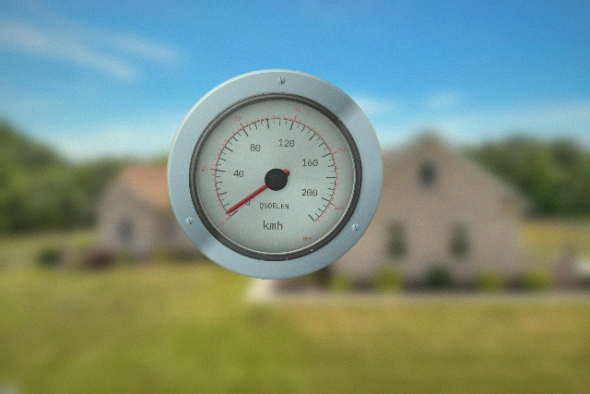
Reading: 5 km/h
